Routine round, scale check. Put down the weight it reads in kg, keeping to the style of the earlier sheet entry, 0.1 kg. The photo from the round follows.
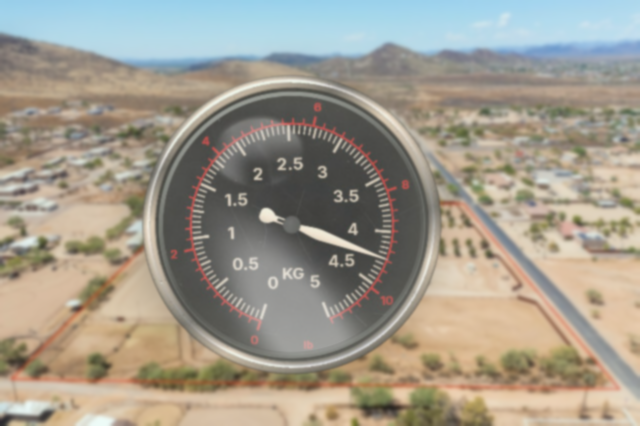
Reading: 4.25 kg
